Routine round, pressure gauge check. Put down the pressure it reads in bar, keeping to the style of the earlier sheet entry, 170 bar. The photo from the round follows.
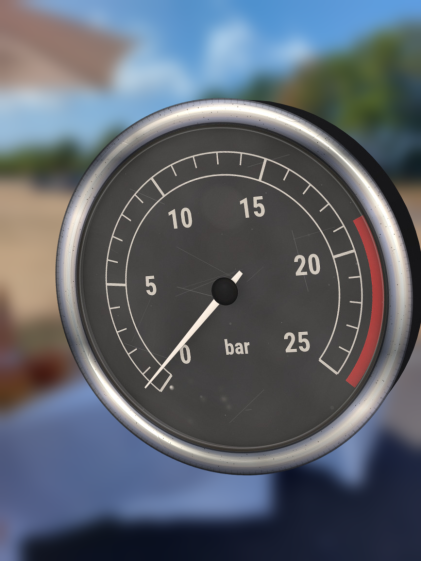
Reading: 0.5 bar
